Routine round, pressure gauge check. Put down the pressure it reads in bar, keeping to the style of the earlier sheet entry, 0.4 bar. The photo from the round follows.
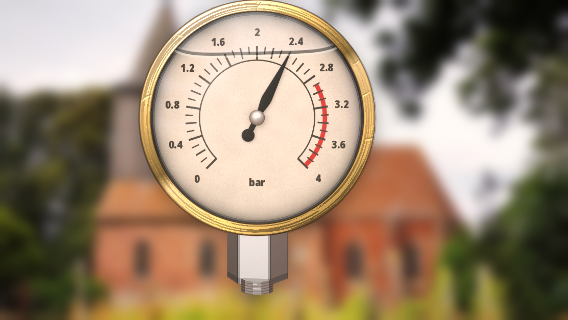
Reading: 2.4 bar
